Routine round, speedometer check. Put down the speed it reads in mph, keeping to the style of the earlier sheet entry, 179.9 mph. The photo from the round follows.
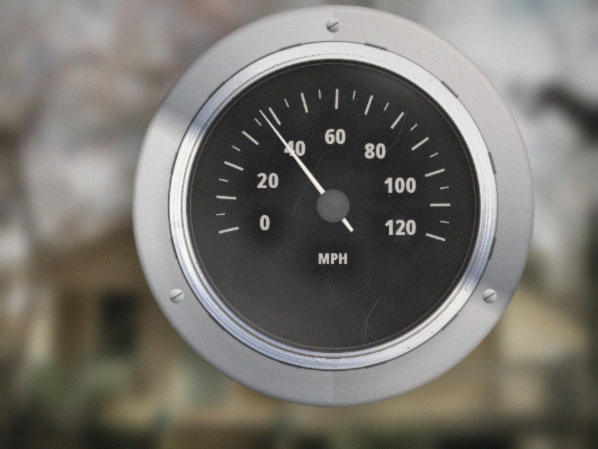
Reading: 37.5 mph
